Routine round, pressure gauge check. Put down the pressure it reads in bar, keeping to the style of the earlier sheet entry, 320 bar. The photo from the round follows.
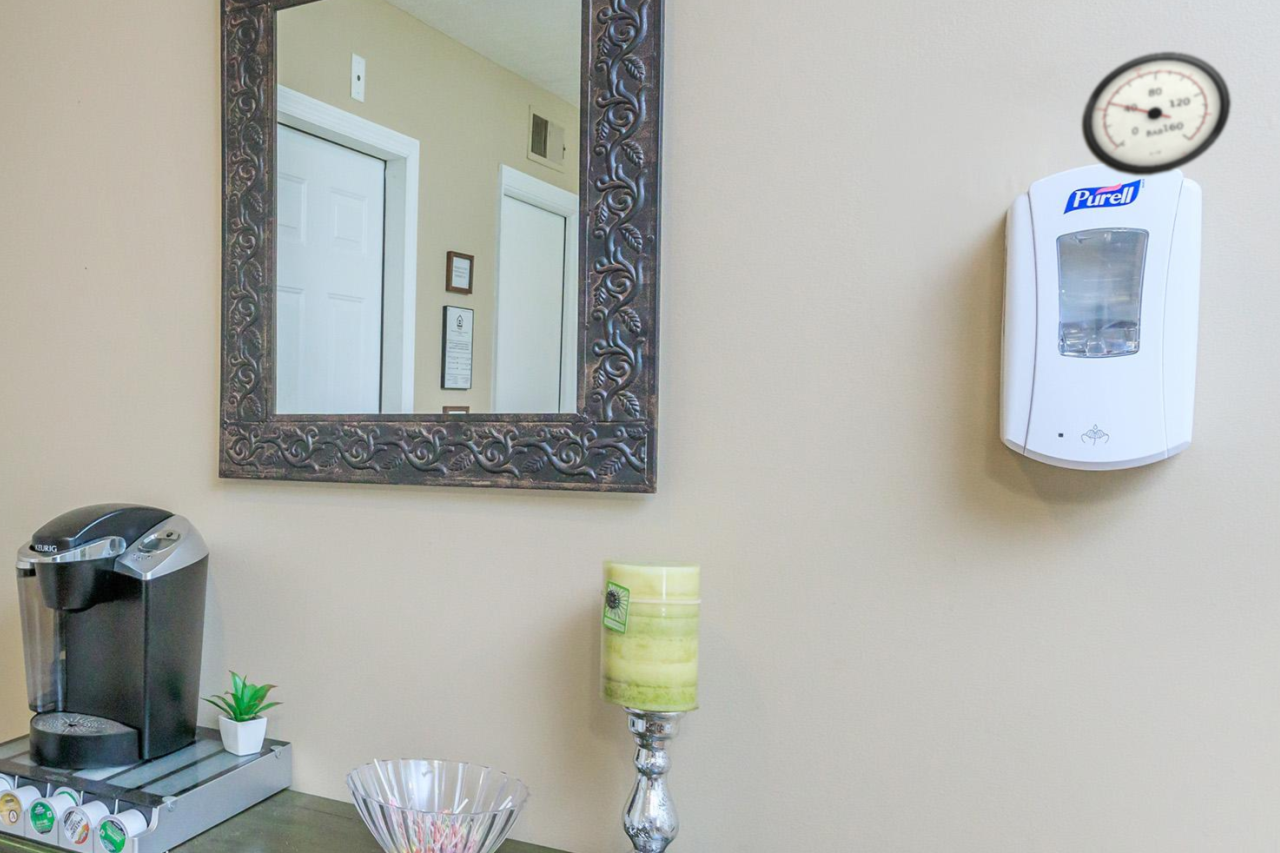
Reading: 40 bar
